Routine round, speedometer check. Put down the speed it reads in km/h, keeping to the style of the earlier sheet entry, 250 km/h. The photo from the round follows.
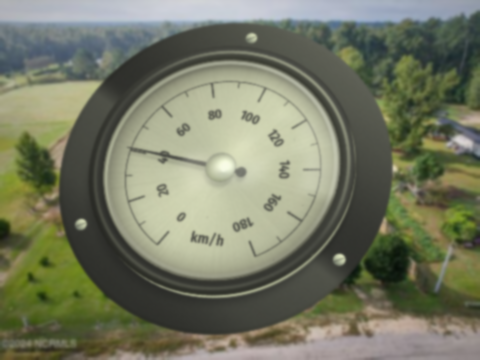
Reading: 40 km/h
